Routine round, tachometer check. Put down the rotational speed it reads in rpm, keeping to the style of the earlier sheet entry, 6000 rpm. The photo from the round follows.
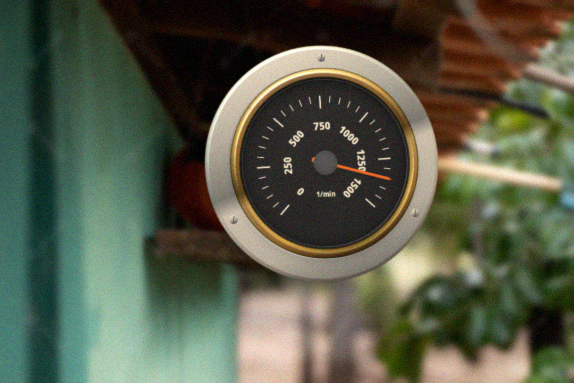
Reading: 1350 rpm
